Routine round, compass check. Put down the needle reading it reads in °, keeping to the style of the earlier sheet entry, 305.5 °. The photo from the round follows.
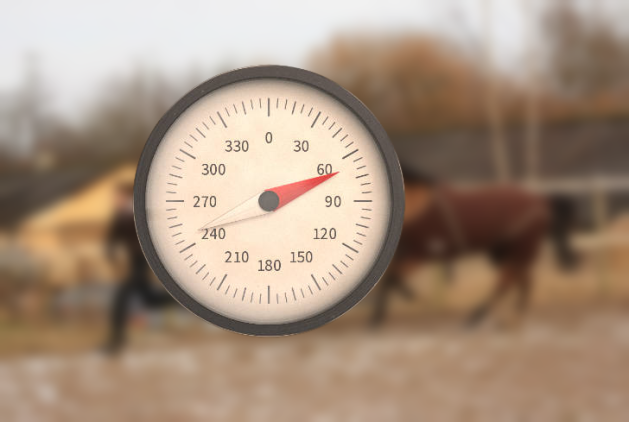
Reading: 67.5 °
